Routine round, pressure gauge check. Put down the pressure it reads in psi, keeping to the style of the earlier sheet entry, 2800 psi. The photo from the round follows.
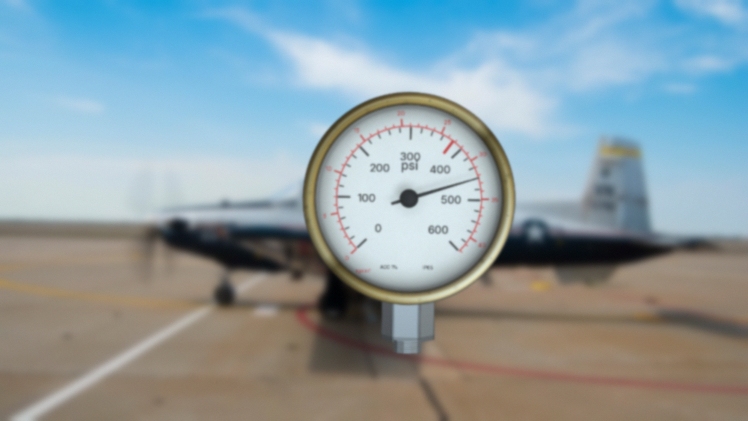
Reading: 460 psi
